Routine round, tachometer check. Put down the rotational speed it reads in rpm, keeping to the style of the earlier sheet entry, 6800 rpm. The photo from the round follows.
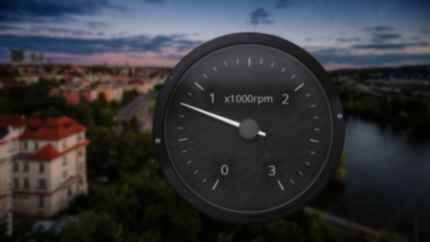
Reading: 800 rpm
